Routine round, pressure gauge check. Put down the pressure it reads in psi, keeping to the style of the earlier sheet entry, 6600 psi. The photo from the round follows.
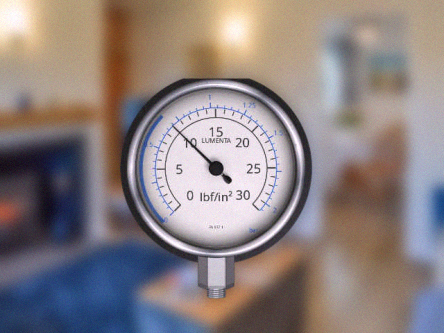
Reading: 10 psi
